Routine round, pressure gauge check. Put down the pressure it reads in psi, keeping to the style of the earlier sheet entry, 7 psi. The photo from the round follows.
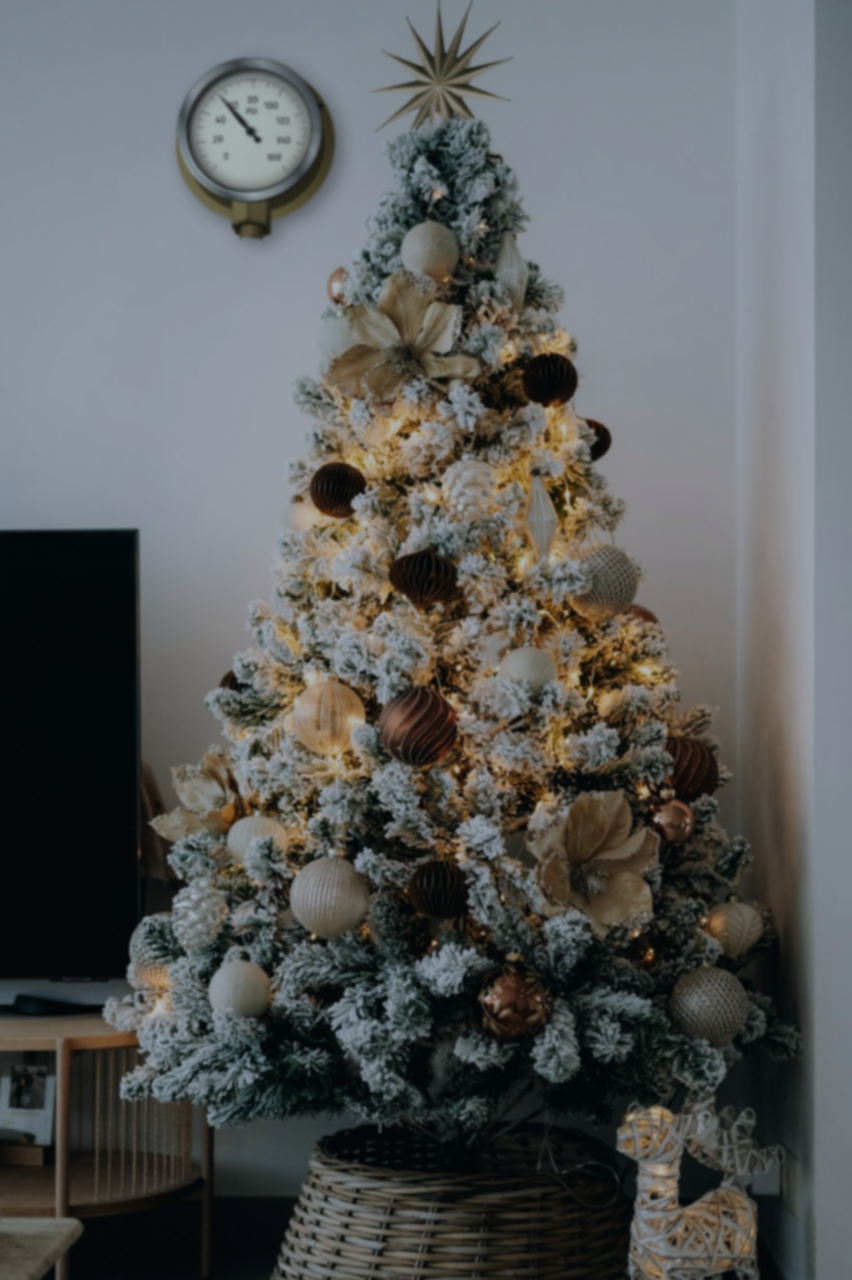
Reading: 55 psi
